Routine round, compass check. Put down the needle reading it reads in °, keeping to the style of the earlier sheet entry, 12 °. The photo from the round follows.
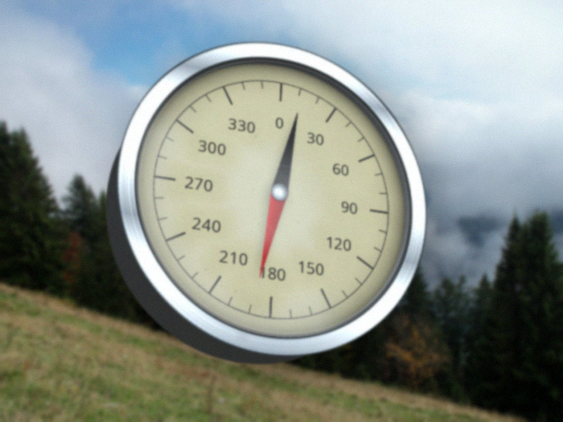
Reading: 190 °
